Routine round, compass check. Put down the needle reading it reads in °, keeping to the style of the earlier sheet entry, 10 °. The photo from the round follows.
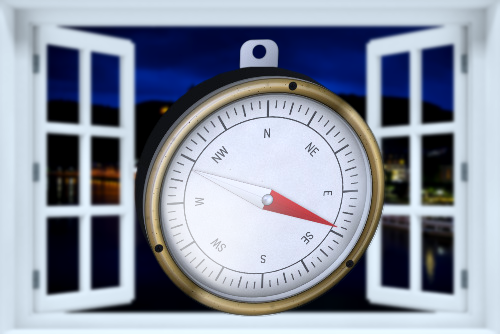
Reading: 115 °
